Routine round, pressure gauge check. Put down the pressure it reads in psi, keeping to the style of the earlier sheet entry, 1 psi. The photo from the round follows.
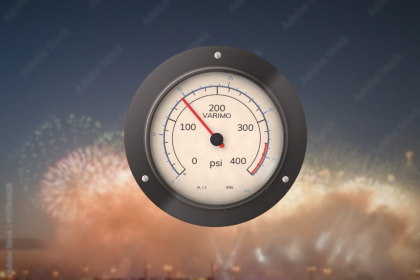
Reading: 140 psi
